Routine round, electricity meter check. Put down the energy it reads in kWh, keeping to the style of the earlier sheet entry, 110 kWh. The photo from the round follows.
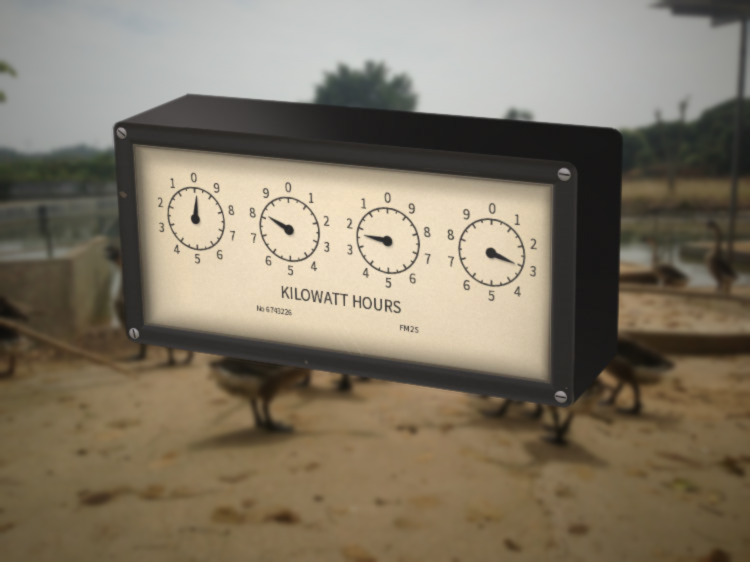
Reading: 9823 kWh
